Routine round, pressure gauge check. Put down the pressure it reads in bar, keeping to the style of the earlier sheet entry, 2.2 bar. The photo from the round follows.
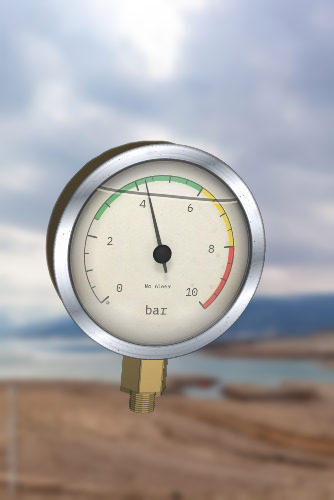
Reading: 4.25 bar
